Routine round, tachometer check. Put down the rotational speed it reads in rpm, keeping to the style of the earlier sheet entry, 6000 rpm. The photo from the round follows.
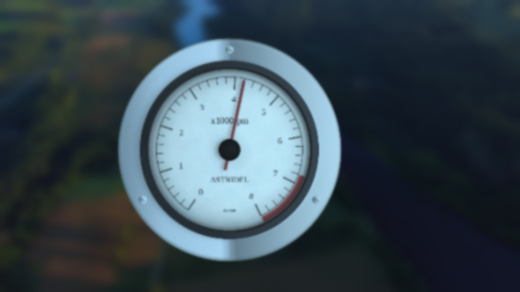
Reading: 4200 rpm
